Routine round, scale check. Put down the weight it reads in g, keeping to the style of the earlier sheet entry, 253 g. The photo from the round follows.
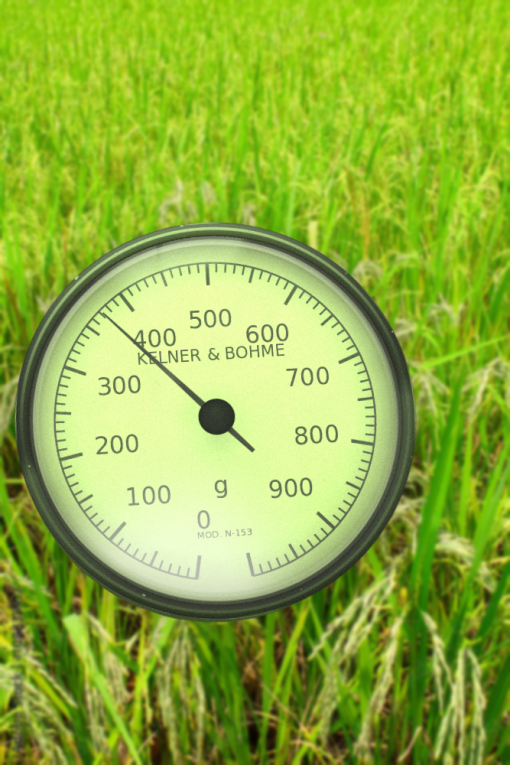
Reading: 370 g
